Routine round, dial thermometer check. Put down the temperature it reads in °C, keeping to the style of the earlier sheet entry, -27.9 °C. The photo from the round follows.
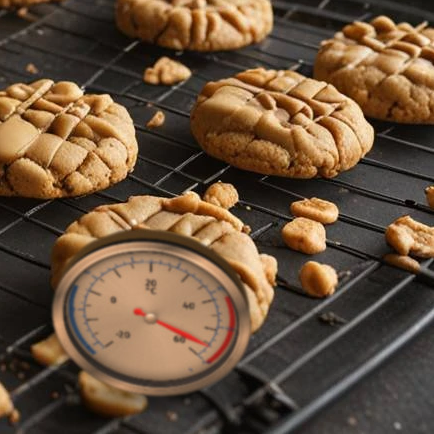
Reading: 55 °C
